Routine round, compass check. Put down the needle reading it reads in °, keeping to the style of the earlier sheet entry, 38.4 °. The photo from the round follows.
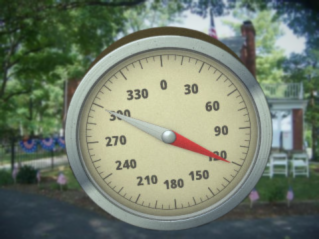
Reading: 120 °
